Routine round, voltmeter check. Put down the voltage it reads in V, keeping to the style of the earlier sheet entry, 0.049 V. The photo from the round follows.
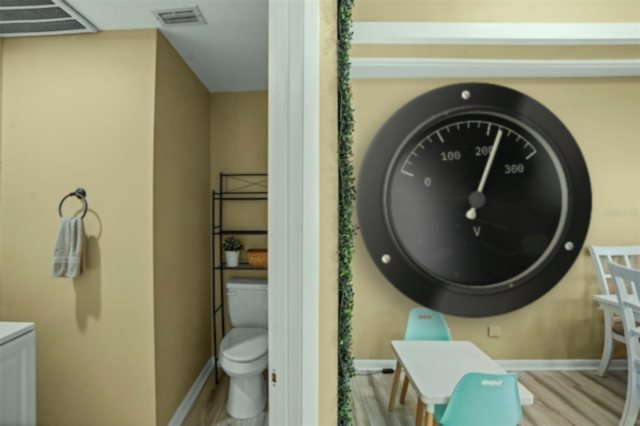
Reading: 220 V
